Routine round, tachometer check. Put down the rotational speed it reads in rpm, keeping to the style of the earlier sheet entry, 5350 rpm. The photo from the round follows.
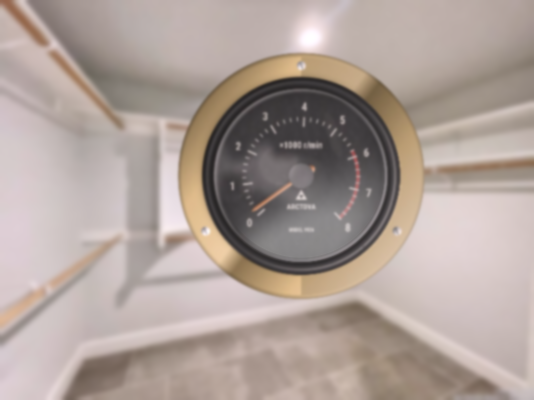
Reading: 200 rpm
